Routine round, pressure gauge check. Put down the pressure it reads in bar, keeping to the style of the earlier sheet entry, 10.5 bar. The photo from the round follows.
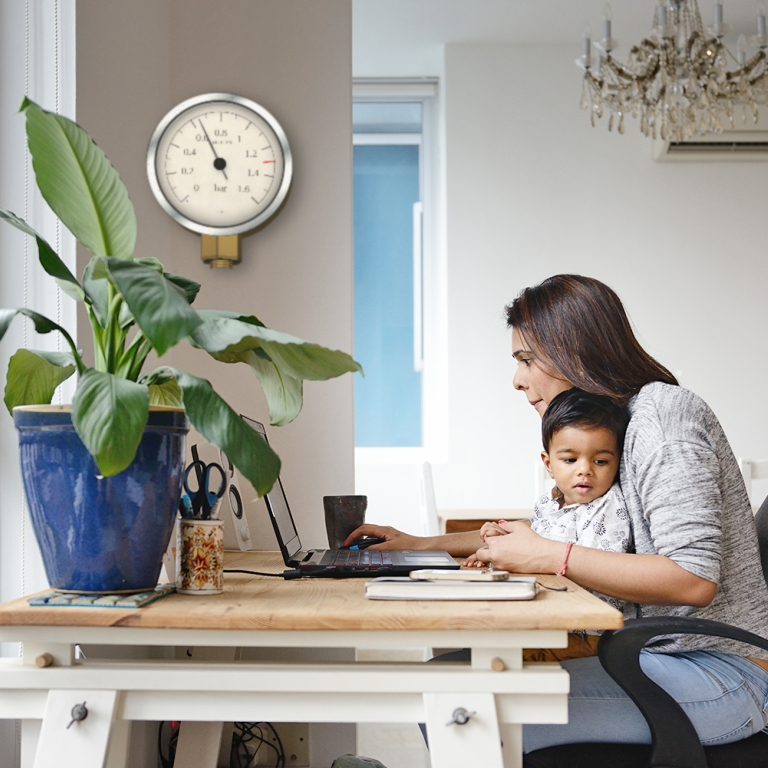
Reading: 0.65 bar
